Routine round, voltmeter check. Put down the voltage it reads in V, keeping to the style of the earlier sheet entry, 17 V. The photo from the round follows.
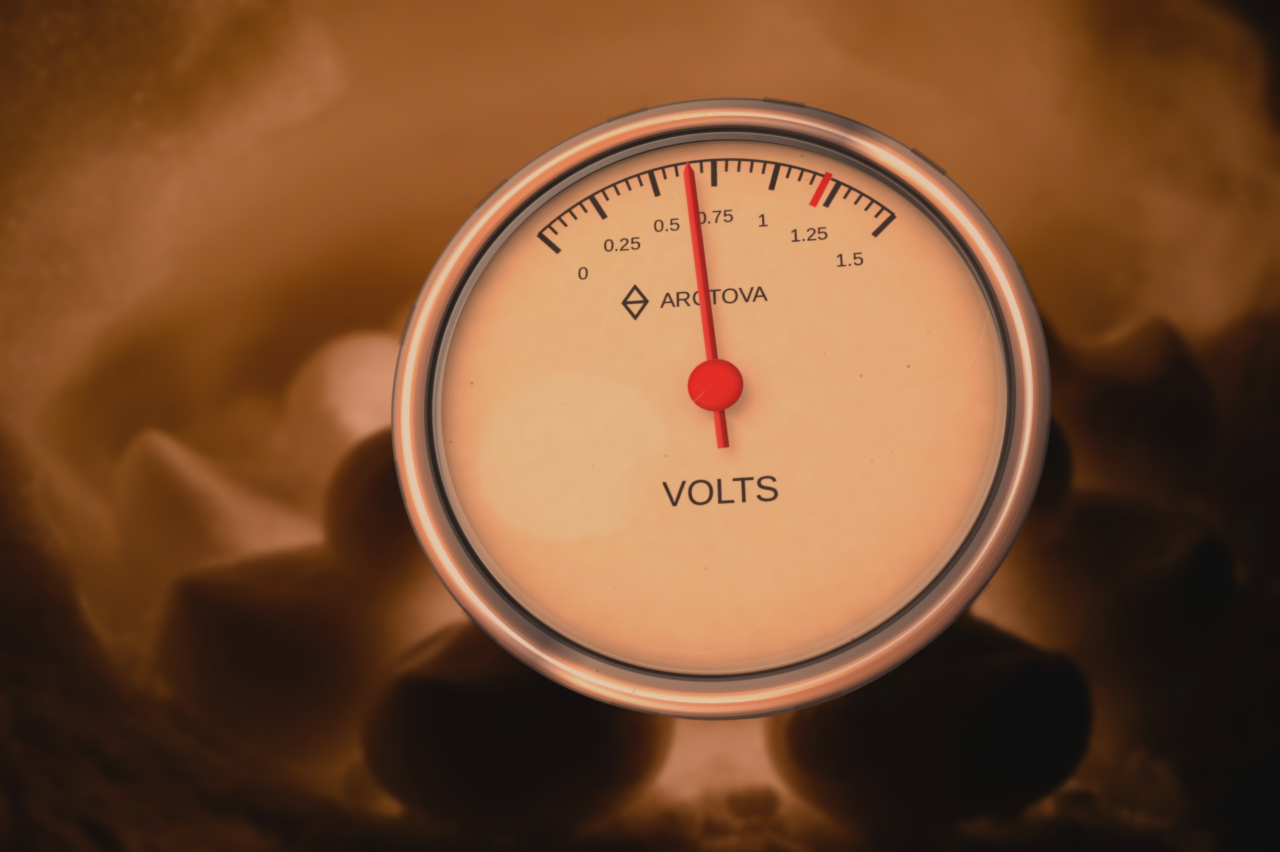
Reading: 0.65 V
